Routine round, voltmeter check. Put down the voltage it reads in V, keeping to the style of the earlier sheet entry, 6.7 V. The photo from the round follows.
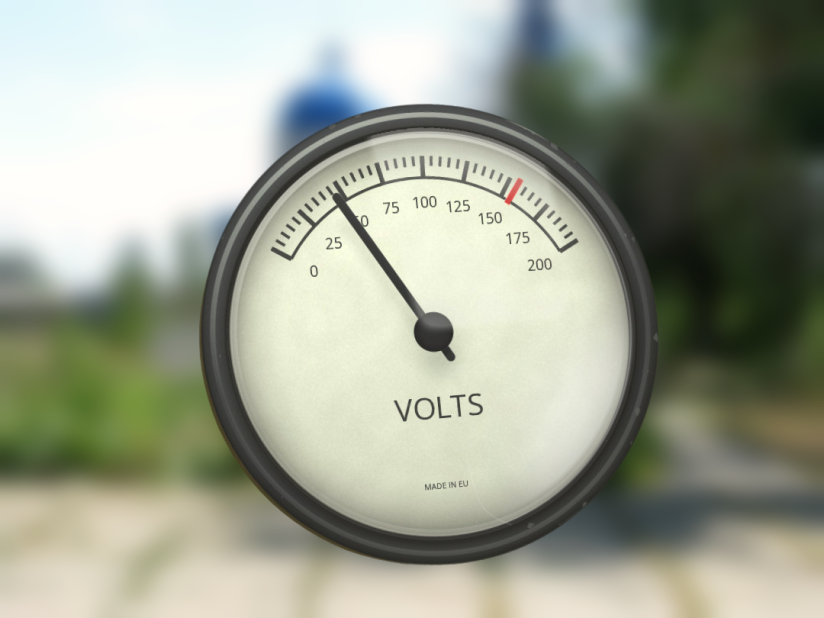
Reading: 45 V
